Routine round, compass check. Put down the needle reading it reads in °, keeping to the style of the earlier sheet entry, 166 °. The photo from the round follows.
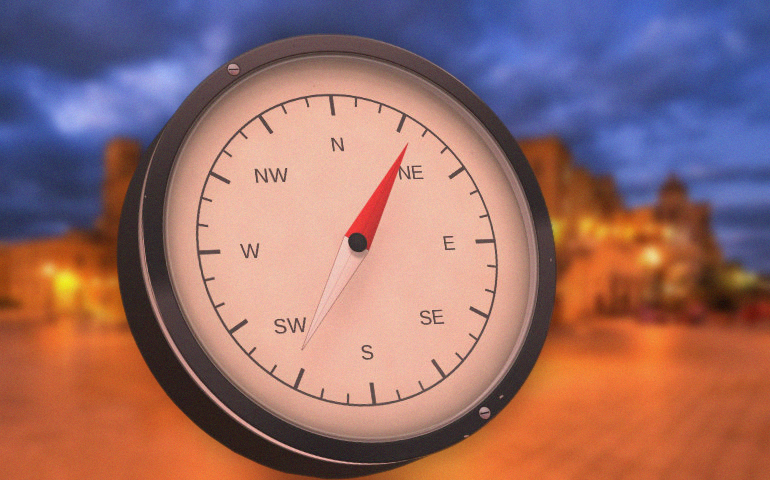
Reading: 35 °
